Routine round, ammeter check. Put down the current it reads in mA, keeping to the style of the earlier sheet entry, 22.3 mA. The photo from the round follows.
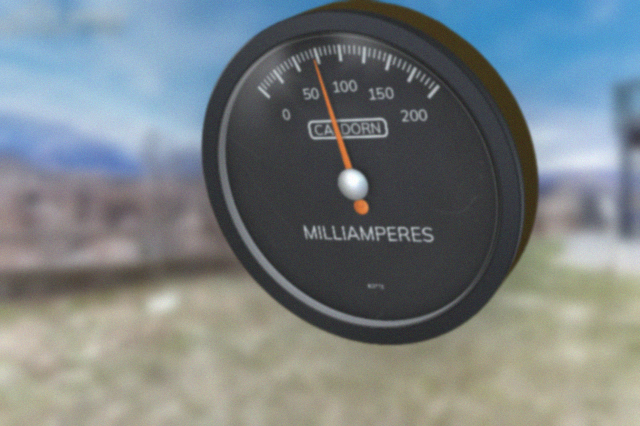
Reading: 75 mA
